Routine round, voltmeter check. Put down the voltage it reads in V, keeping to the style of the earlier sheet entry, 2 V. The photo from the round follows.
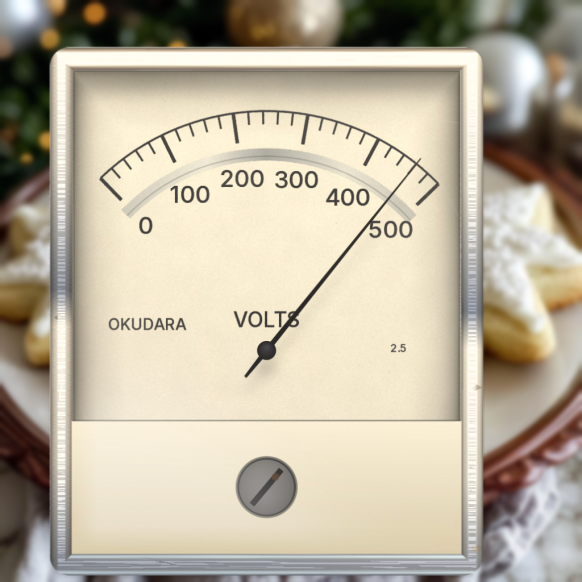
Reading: 460 V
